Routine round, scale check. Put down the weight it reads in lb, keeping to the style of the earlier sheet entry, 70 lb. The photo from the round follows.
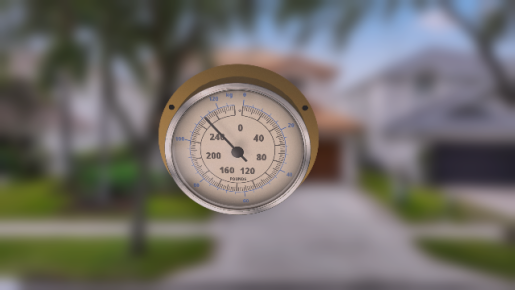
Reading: 250 lb
